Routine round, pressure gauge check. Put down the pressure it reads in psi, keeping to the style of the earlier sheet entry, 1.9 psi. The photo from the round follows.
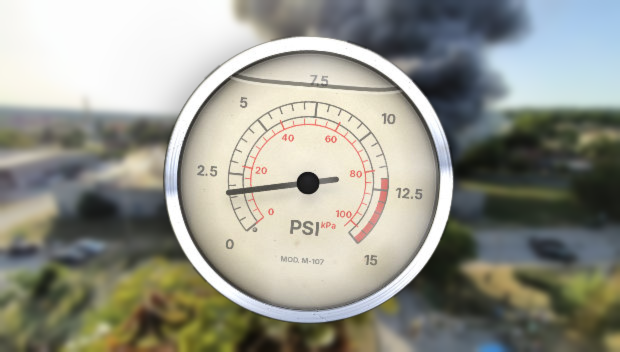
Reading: 1.75 psi
